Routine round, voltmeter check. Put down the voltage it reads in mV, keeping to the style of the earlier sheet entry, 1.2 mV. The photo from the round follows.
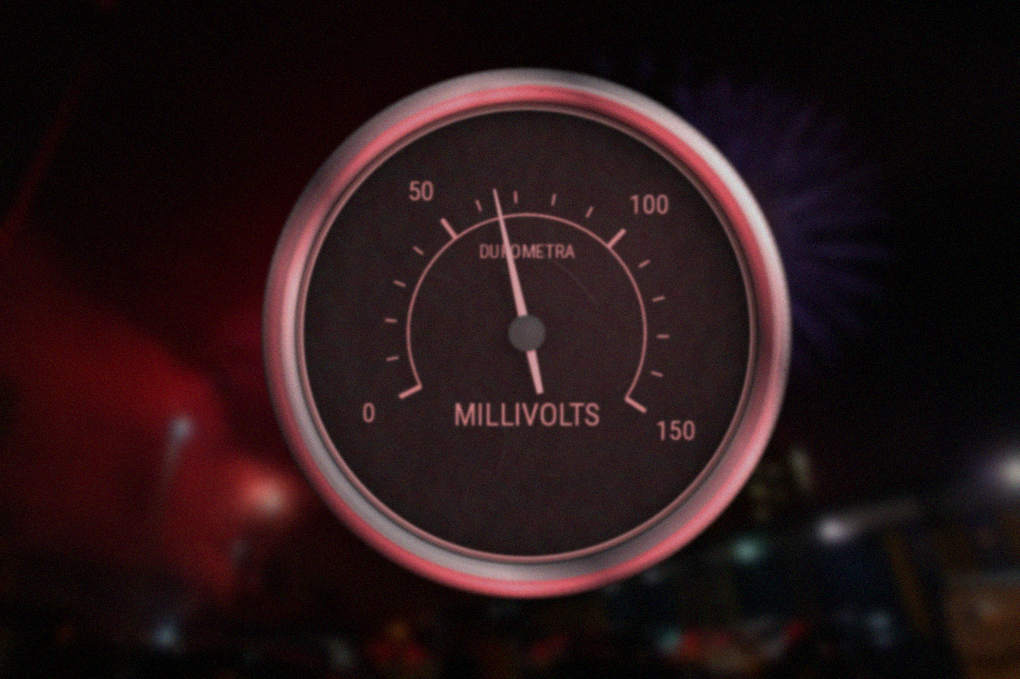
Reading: 65 mV
